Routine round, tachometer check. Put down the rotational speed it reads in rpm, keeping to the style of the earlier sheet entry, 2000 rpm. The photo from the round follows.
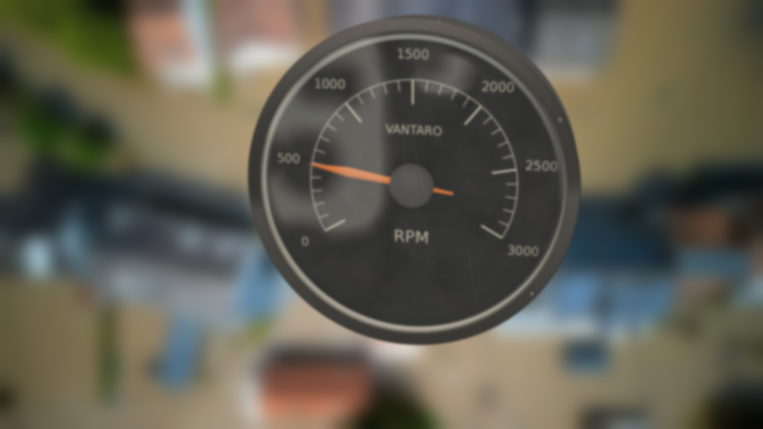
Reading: 500 rpm
